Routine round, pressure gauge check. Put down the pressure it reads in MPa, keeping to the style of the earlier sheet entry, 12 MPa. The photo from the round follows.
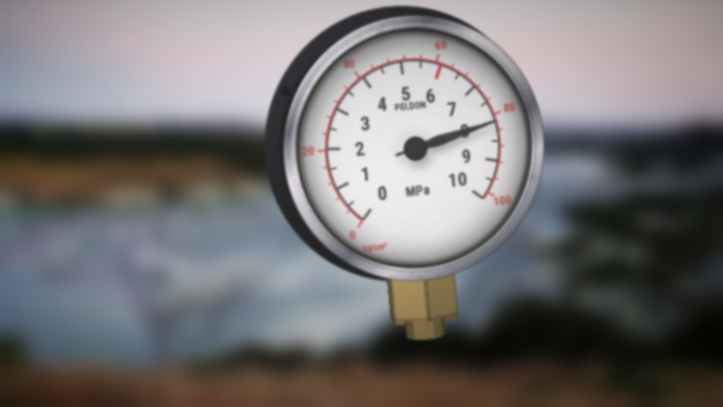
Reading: 8 MPa
